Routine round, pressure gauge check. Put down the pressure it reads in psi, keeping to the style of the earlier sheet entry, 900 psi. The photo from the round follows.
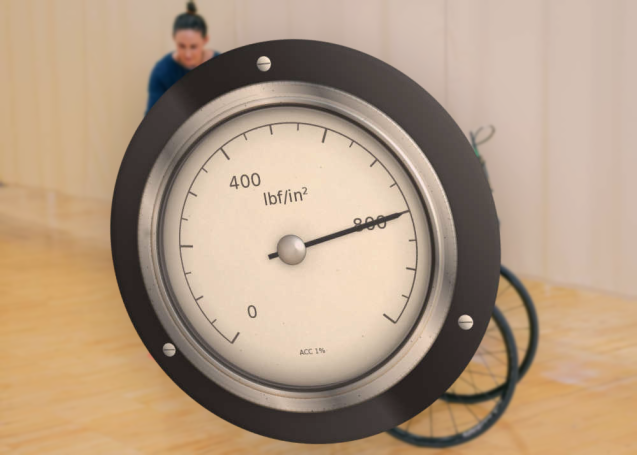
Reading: 800 psi
